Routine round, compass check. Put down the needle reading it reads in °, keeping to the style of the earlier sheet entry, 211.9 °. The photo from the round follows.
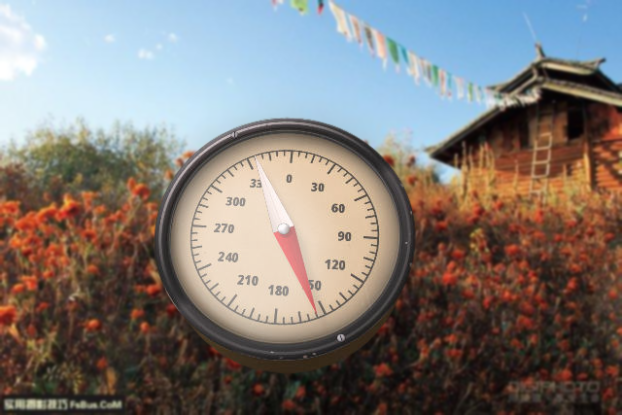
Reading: 155 °
